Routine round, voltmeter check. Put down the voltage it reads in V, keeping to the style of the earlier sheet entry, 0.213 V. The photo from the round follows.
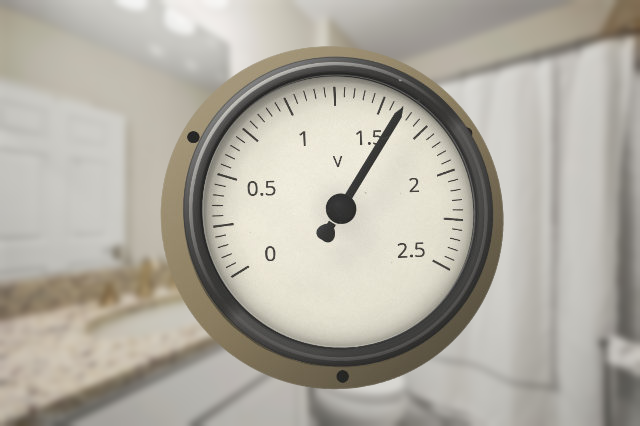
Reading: 1.6 V
